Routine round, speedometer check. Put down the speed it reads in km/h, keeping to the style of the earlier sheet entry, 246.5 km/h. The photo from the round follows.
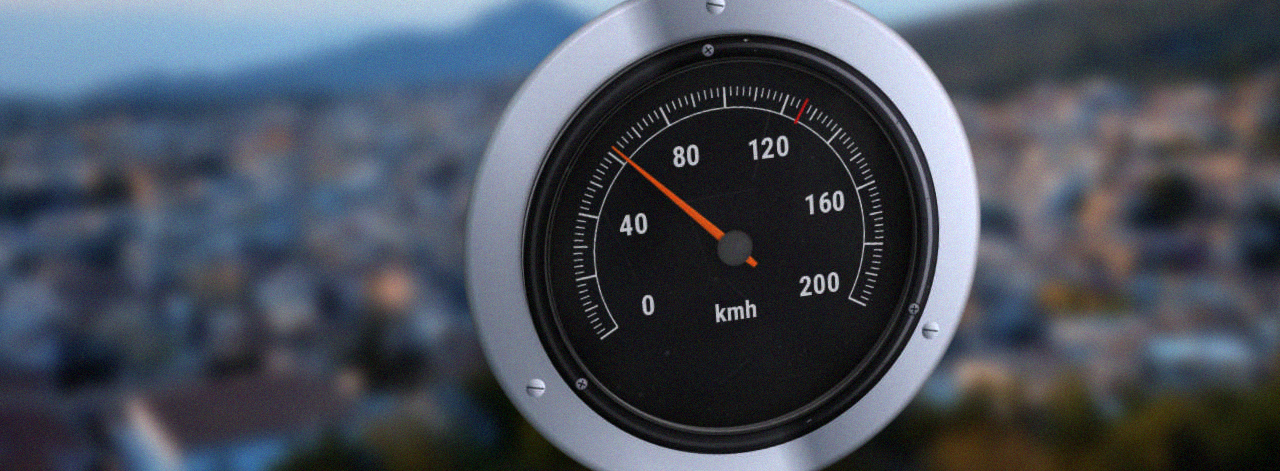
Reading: 62 km/h
